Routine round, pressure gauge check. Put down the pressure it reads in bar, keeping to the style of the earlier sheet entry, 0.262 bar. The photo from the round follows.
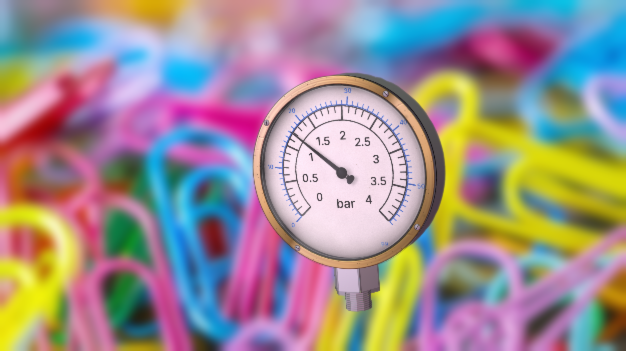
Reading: 1.2 bar
